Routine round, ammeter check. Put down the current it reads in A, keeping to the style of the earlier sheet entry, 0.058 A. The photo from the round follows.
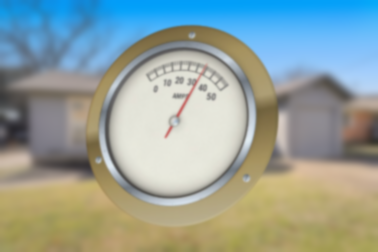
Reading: 35 A
